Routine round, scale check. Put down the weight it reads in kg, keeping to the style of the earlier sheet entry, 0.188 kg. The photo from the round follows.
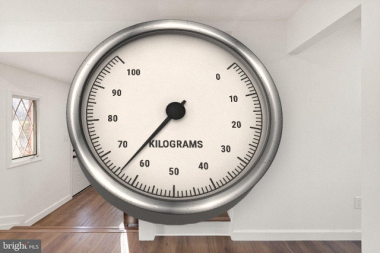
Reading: 64 kg
